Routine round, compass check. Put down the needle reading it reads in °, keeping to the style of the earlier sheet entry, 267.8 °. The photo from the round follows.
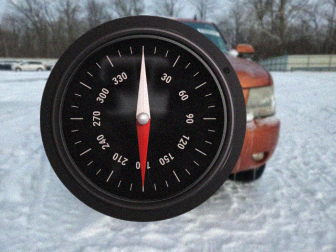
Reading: 180 °
